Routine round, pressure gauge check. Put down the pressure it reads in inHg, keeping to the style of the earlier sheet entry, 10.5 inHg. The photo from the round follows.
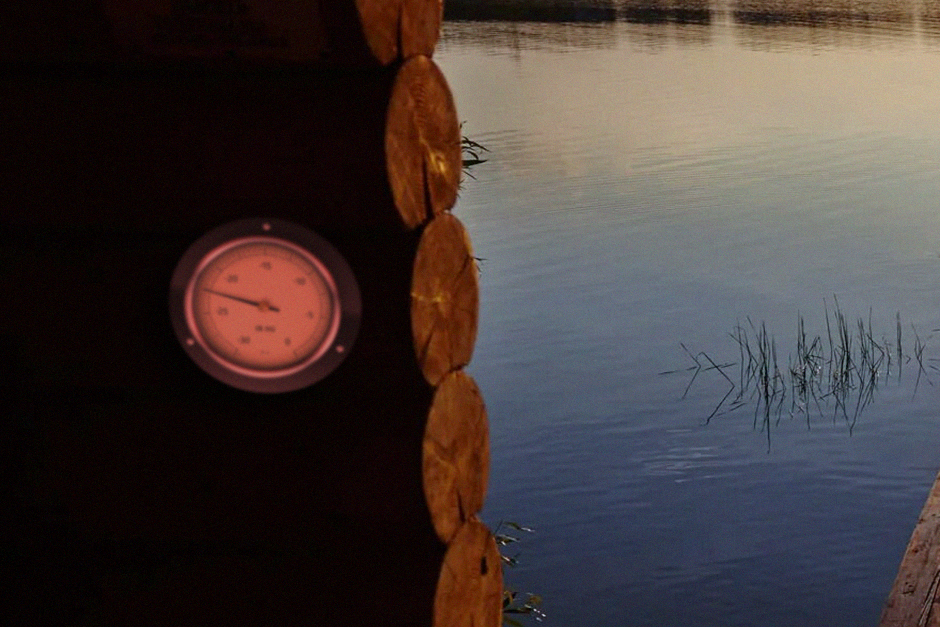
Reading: -22.5 inHg
